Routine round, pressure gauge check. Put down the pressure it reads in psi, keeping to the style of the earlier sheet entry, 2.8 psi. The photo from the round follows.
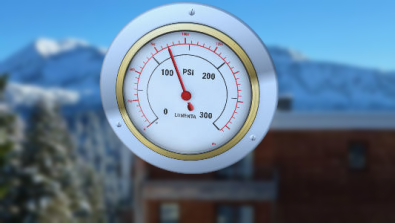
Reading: 125 psi
